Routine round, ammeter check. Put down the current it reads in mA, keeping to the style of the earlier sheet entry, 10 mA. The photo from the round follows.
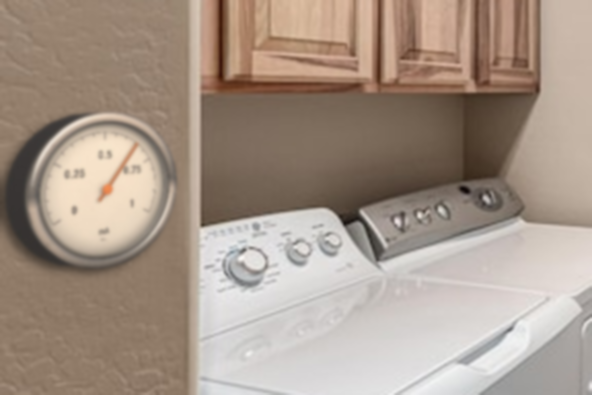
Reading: 0.65 mA
